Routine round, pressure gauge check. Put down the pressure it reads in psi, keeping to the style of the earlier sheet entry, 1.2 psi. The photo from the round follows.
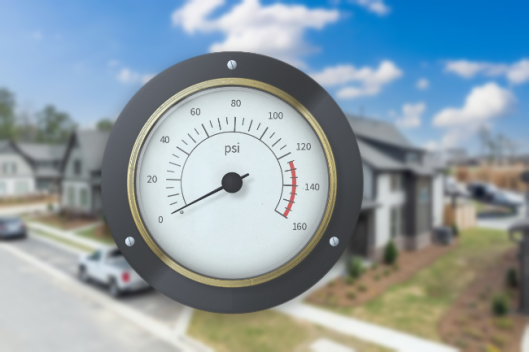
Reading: 0 psi
